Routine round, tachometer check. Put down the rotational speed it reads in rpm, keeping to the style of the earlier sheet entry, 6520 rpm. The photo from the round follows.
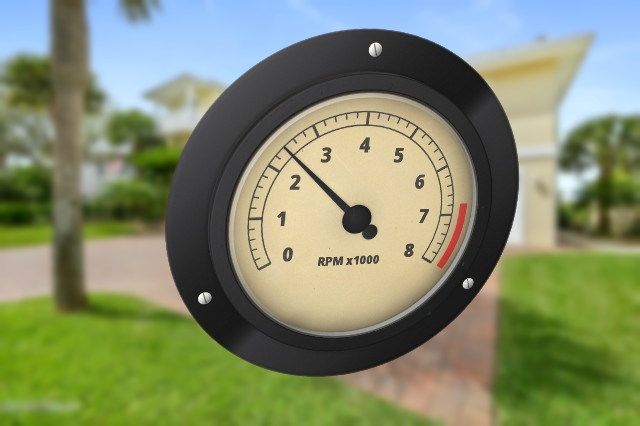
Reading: 2400 rpm
